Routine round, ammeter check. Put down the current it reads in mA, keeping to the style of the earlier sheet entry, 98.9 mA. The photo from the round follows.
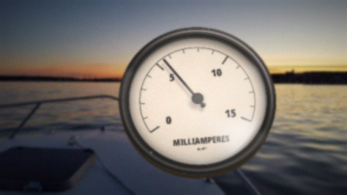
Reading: 5.5 mA
